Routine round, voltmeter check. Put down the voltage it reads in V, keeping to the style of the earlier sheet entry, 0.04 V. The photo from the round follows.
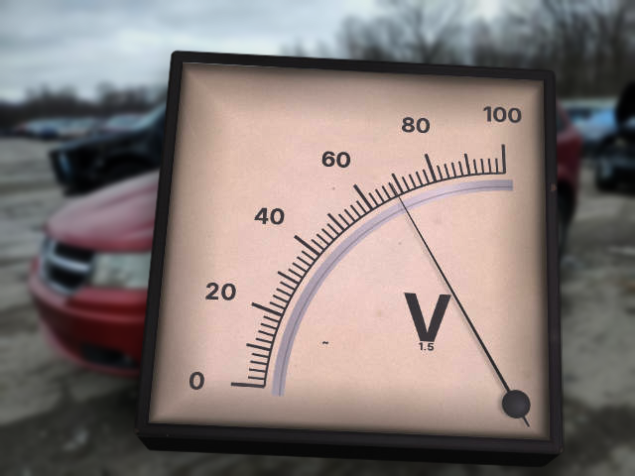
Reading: 68 V
